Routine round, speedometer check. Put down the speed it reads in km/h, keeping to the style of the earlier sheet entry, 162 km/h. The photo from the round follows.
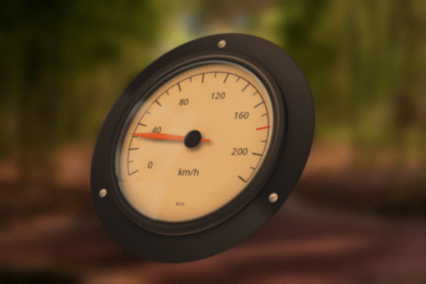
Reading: 30 km/h
